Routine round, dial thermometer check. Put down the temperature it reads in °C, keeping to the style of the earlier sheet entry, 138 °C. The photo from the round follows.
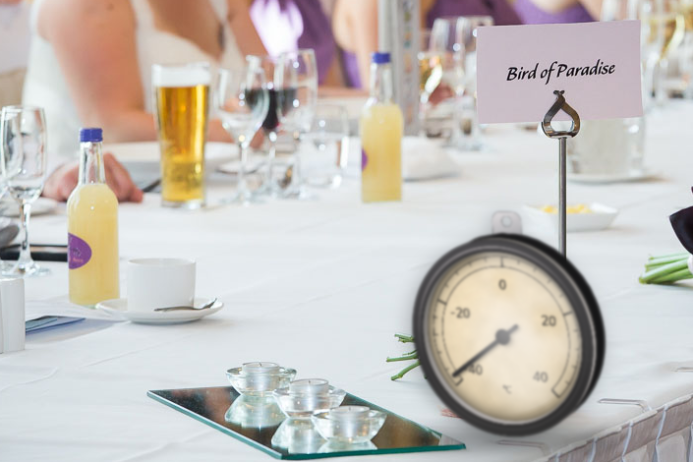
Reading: -38 °C
